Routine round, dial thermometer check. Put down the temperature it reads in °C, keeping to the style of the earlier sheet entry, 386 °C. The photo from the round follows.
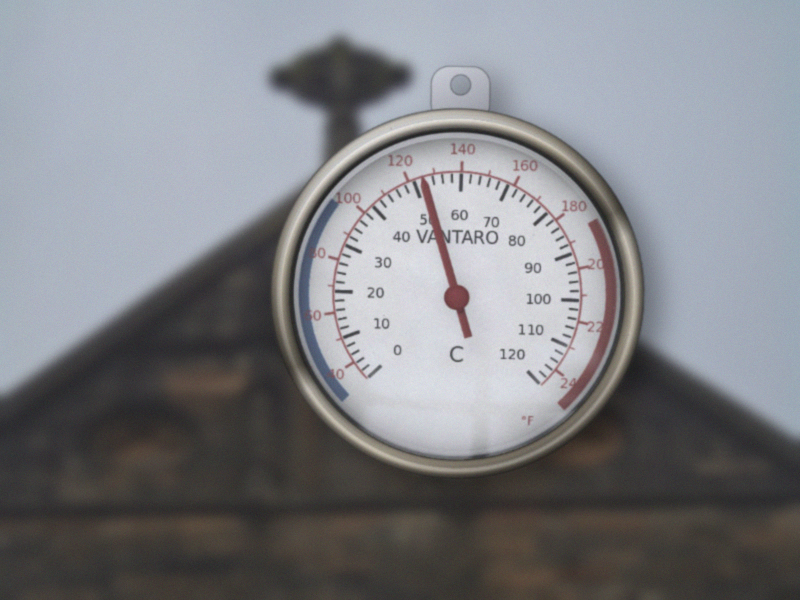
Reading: 52 °C
